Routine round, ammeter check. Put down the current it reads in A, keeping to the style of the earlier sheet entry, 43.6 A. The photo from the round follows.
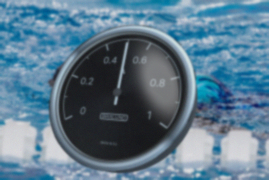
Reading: 0.5 A
